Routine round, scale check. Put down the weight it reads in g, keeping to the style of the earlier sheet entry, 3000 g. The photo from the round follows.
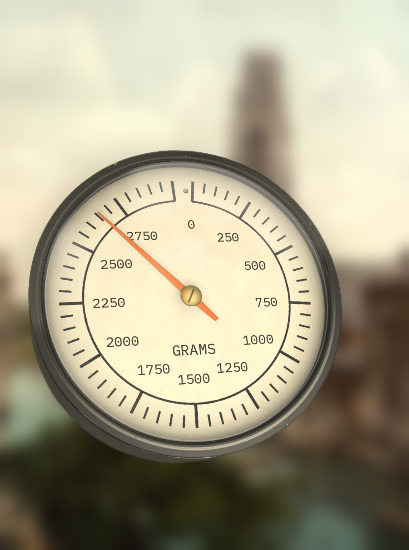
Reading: 2650 g
